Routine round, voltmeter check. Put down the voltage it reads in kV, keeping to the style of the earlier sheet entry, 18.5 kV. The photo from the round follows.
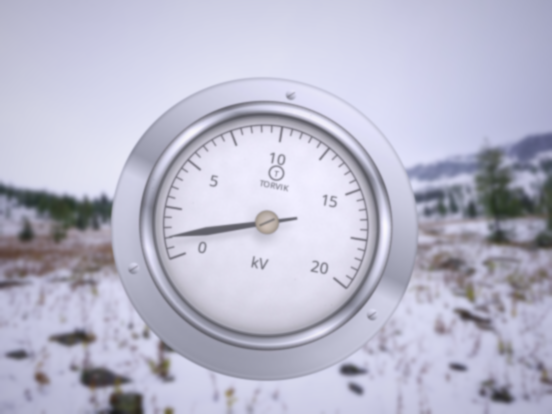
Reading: 1 kV
